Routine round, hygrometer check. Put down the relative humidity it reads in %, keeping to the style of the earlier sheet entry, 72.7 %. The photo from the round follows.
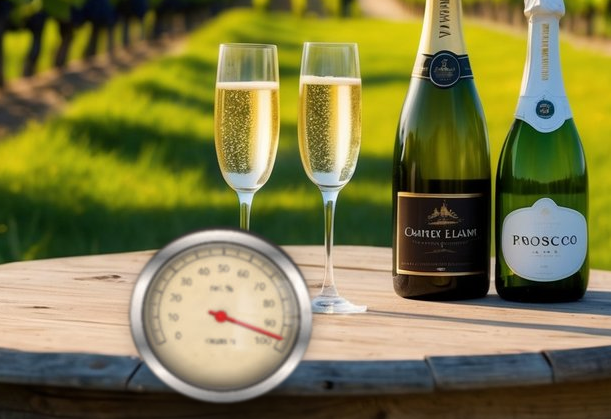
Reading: 95 %
